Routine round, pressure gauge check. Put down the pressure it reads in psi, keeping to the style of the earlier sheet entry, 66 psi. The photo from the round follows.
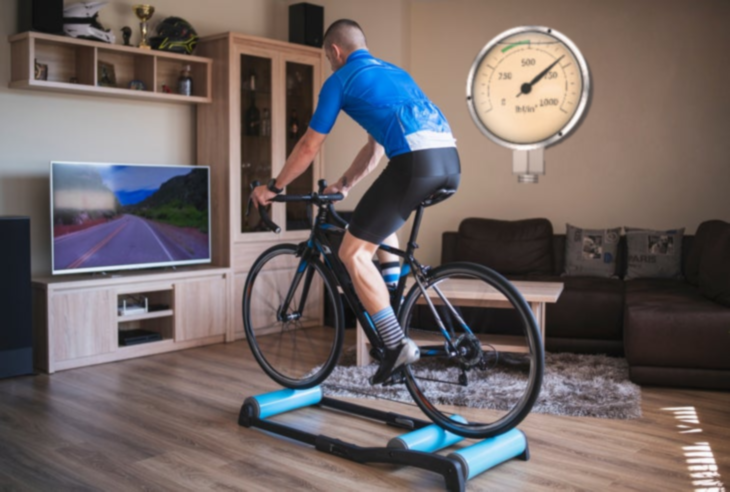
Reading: 700 psi
